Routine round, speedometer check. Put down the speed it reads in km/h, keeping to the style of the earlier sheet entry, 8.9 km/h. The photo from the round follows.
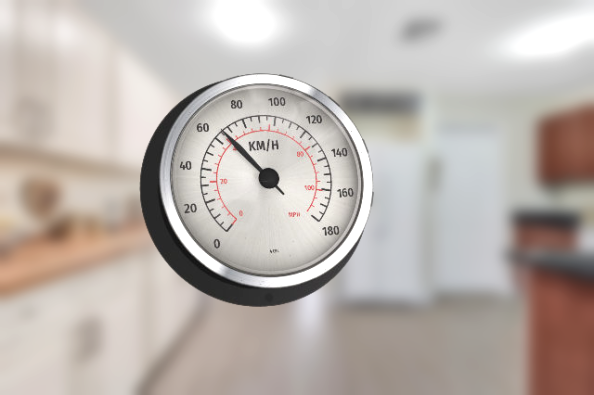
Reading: 65 km/h
